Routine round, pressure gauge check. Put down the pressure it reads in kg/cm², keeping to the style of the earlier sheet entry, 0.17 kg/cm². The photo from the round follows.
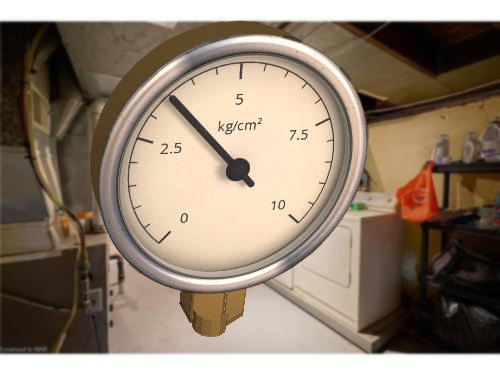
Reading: 3.5 kg/cm²
